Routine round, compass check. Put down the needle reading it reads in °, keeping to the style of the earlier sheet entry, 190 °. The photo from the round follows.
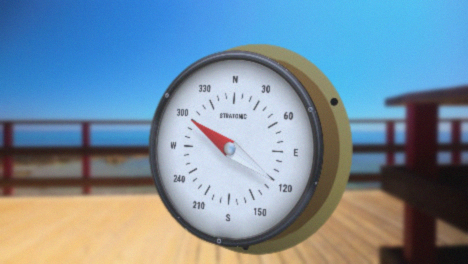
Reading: 300 °
